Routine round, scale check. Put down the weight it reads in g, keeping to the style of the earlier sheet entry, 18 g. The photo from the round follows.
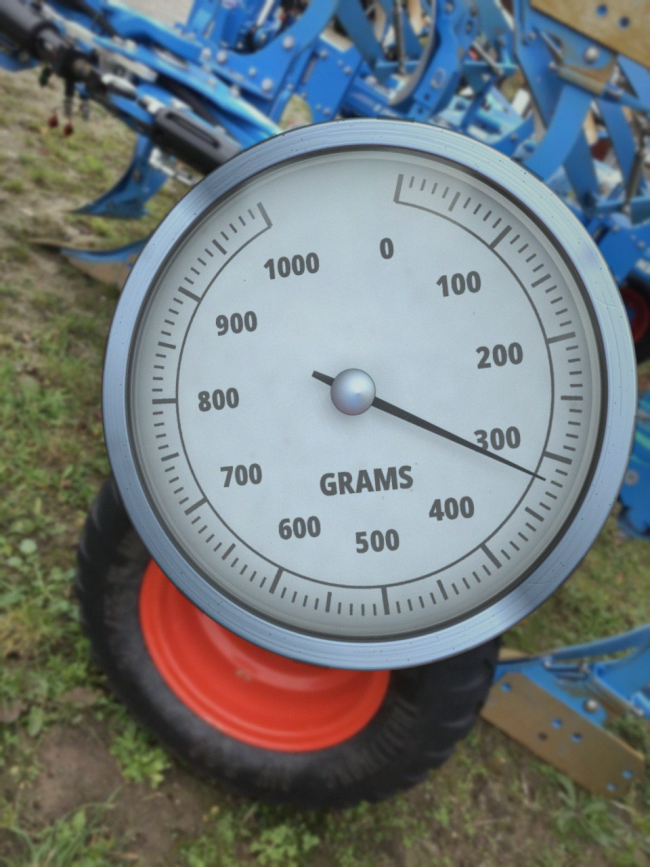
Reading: 320 g
